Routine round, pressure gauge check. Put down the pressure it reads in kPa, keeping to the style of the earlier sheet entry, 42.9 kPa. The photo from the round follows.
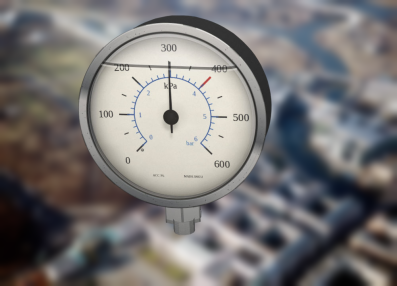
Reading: 300 kPa
